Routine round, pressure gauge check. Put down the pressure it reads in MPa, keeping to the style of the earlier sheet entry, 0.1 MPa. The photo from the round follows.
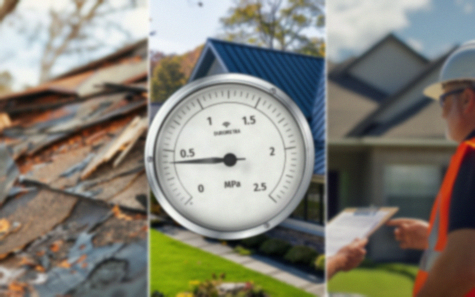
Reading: 0.4 MPa
